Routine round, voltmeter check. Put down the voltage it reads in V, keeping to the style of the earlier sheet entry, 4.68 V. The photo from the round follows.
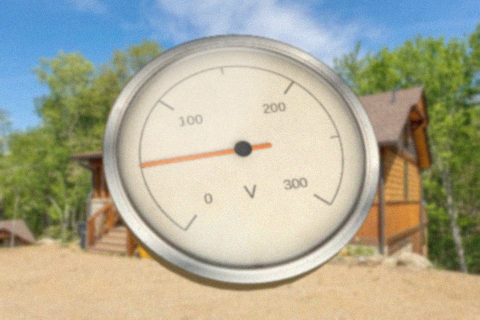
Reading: 50 V
